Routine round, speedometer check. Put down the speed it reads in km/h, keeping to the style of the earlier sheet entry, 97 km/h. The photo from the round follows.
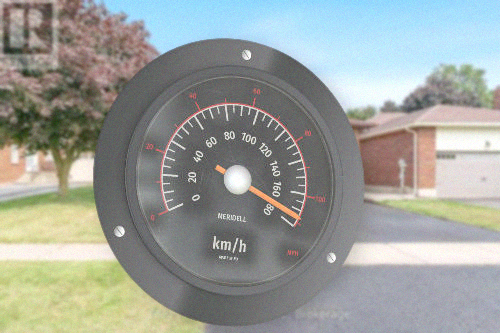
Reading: 175 km/h
